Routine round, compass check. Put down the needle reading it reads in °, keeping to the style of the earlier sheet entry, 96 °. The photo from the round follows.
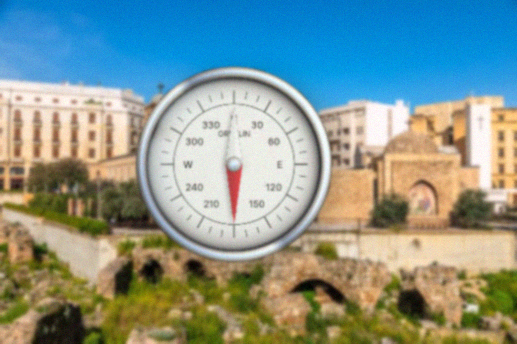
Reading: 180 °
